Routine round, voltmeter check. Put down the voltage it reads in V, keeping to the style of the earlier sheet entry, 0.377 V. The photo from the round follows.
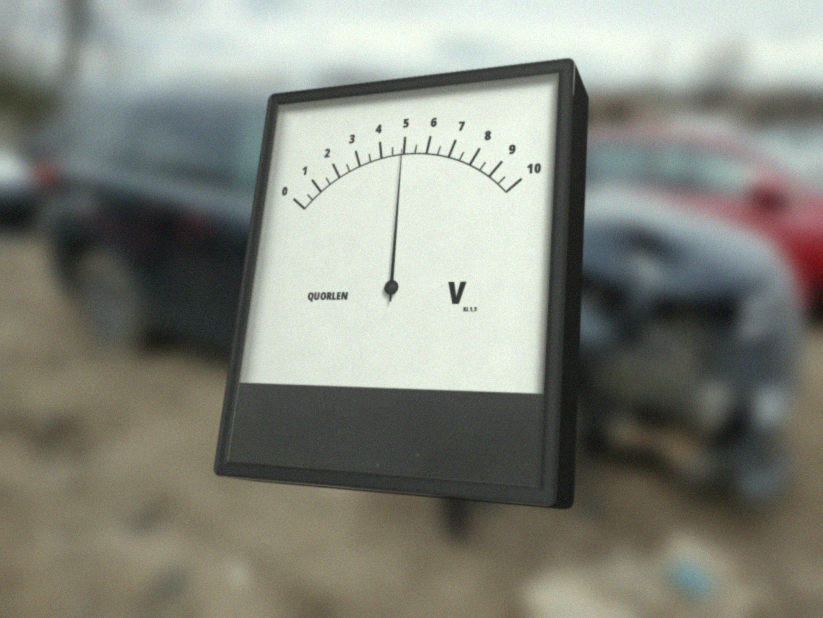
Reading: 5 V
